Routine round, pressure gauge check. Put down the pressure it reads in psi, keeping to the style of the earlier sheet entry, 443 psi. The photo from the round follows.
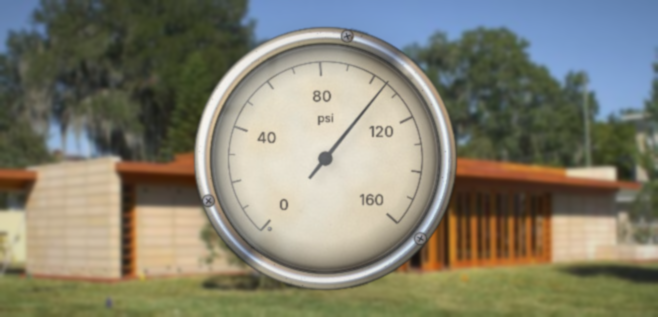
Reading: 105 psi
